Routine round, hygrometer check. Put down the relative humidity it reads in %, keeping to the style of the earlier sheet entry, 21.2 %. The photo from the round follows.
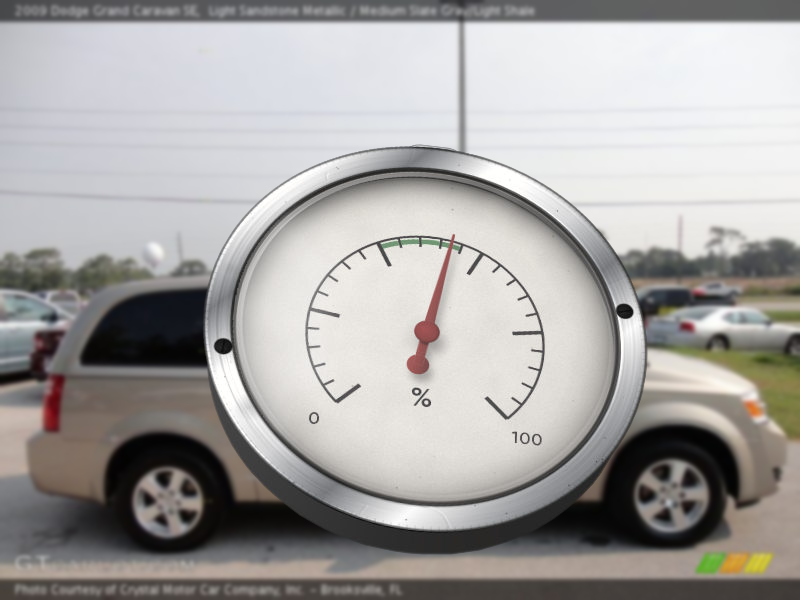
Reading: 54 %
